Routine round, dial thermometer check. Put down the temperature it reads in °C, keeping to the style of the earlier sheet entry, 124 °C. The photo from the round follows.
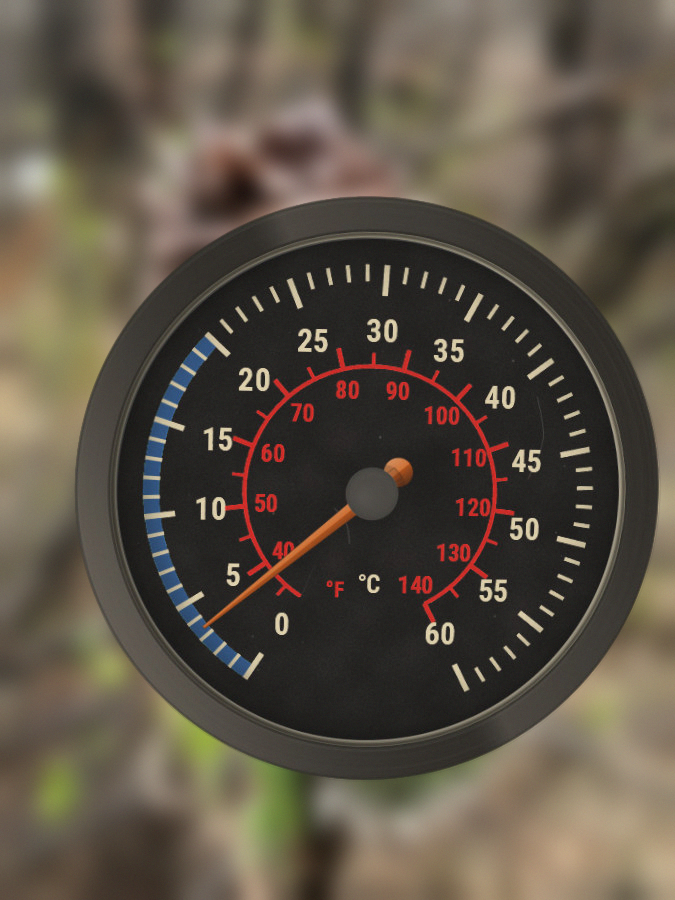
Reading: 3.5 °C
